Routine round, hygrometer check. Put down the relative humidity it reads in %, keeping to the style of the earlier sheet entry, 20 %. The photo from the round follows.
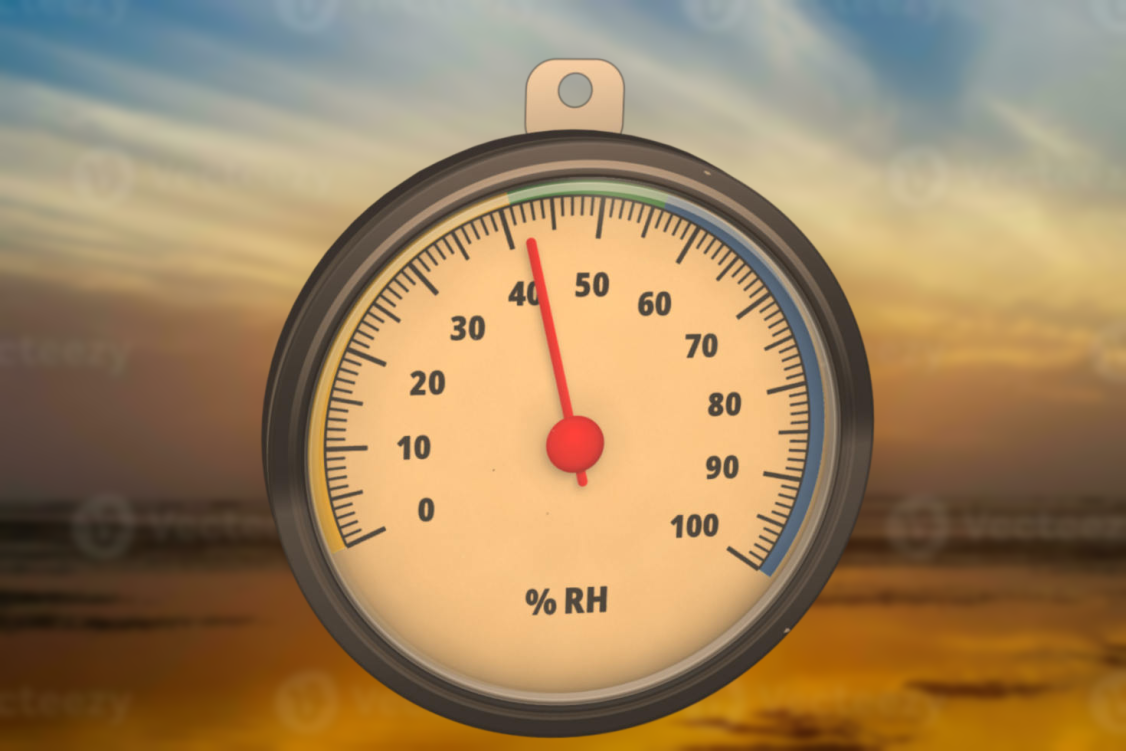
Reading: 42 %
